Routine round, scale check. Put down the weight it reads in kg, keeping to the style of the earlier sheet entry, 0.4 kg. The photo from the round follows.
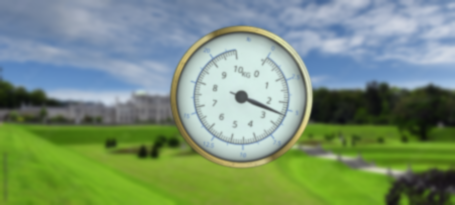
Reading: 2.5 kg
